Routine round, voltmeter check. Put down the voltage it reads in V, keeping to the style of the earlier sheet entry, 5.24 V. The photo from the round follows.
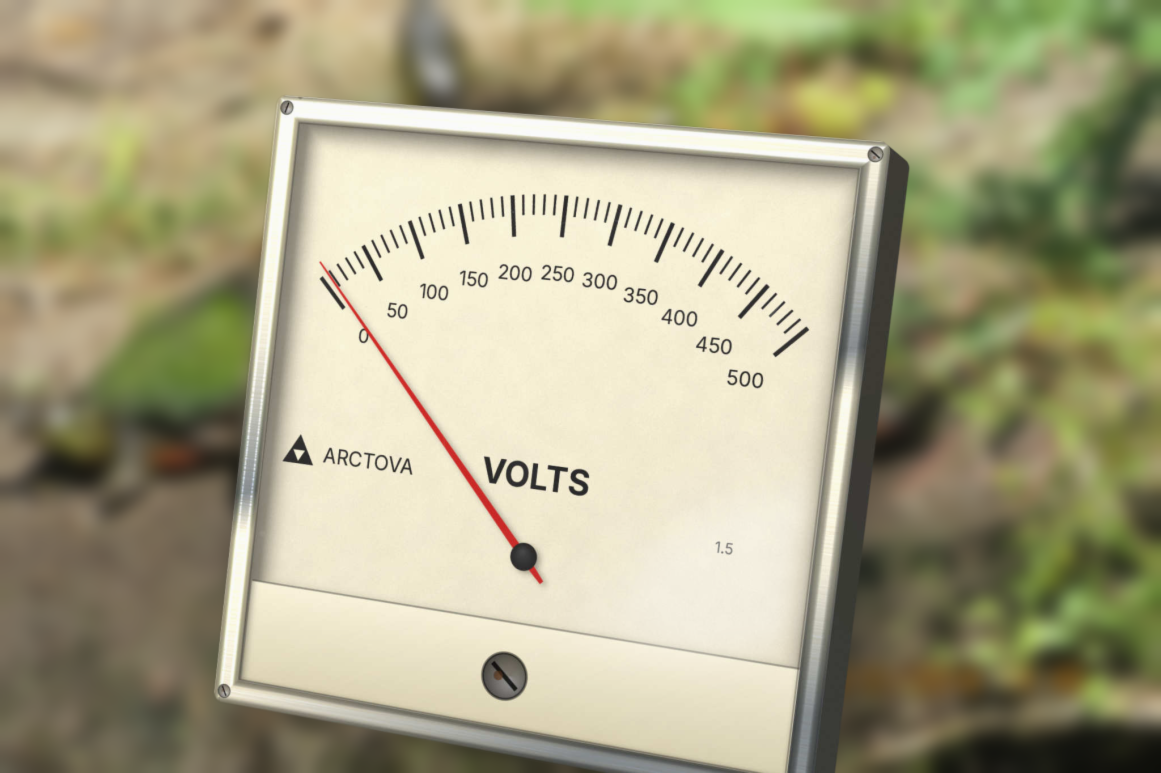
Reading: 10 V
